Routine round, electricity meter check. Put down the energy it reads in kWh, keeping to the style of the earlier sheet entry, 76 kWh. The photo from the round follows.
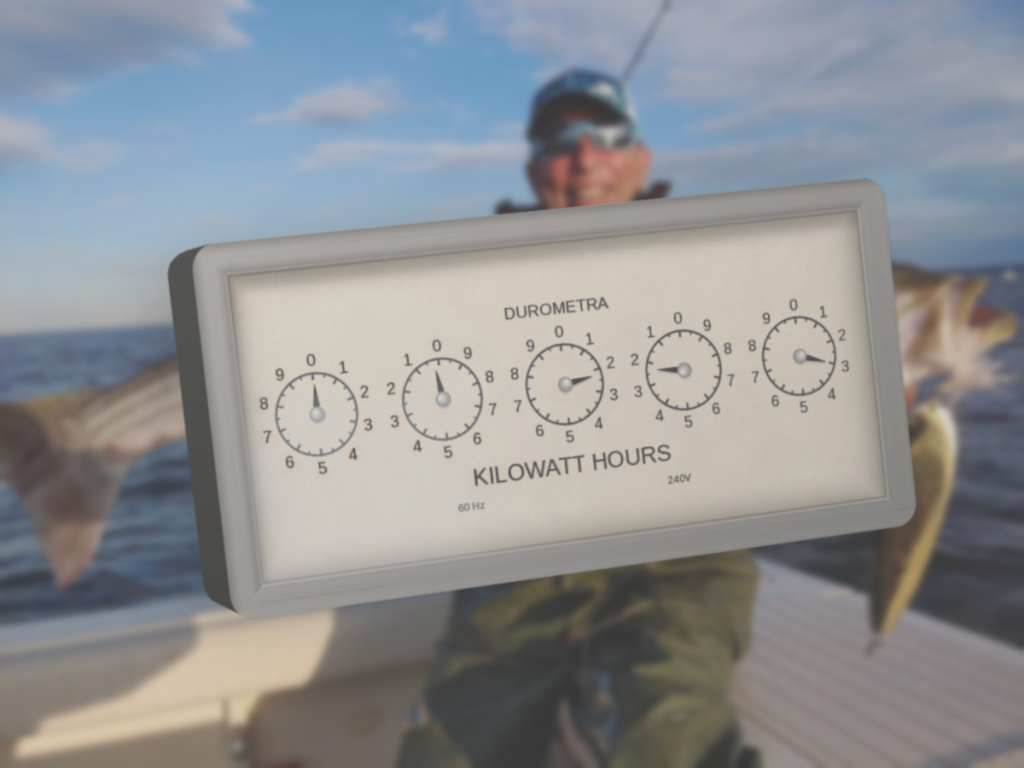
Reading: 223 kWh
